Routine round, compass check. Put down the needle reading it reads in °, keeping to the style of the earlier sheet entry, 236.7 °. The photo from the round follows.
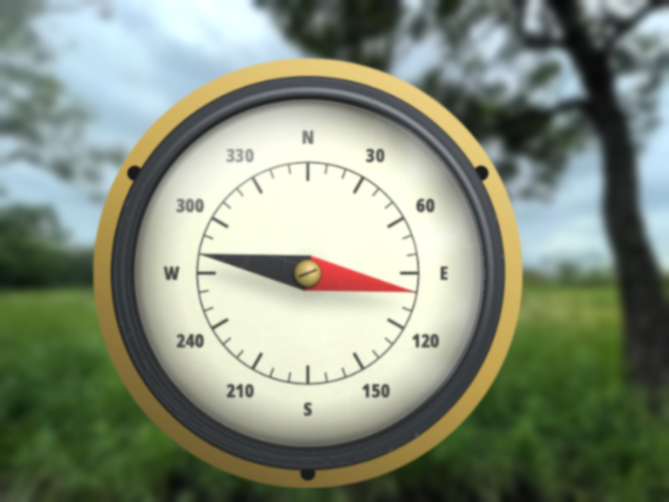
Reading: 100 °
